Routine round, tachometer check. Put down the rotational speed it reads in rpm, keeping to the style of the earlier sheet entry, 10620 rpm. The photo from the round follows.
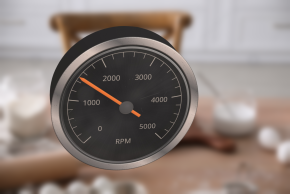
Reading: 1500 rpm
